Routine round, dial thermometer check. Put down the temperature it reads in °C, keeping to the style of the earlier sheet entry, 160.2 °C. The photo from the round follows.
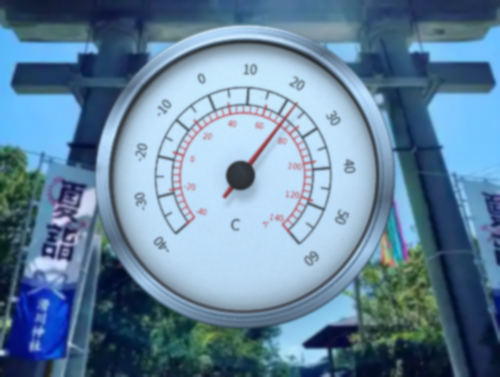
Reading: 22.5 °C
